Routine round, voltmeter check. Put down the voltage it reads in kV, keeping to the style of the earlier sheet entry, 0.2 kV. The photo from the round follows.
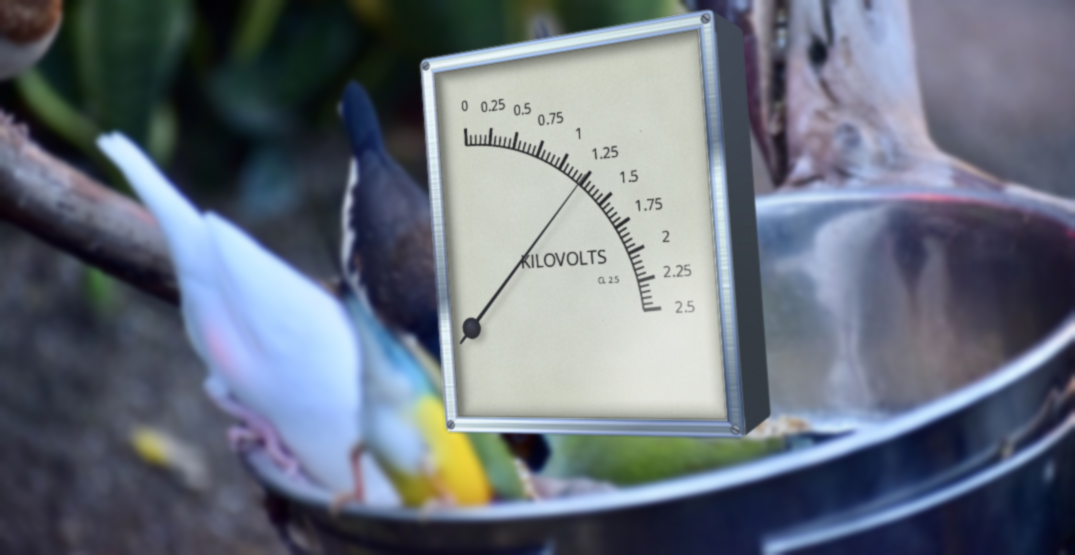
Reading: 1.25 kV
